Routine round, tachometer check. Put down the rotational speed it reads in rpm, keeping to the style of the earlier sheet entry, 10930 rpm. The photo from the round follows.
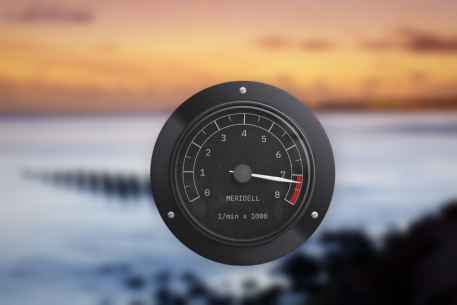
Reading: 7250 rpm
